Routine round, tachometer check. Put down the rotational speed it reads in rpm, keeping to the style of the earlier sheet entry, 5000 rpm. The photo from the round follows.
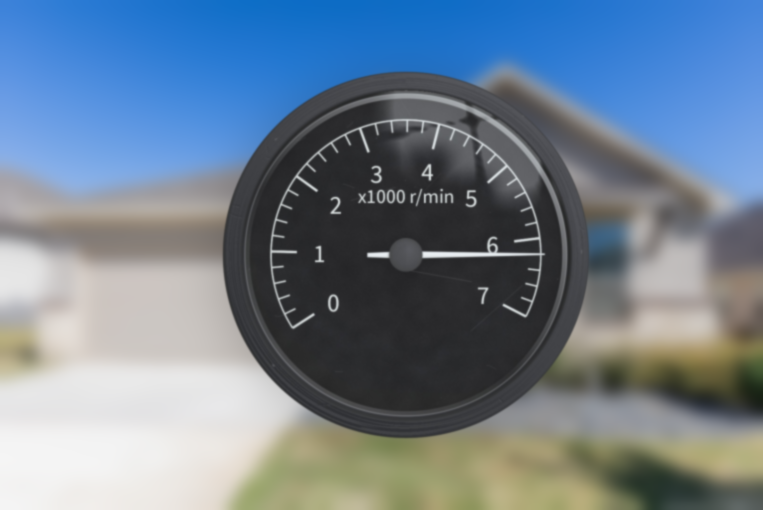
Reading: 6200 rpm
